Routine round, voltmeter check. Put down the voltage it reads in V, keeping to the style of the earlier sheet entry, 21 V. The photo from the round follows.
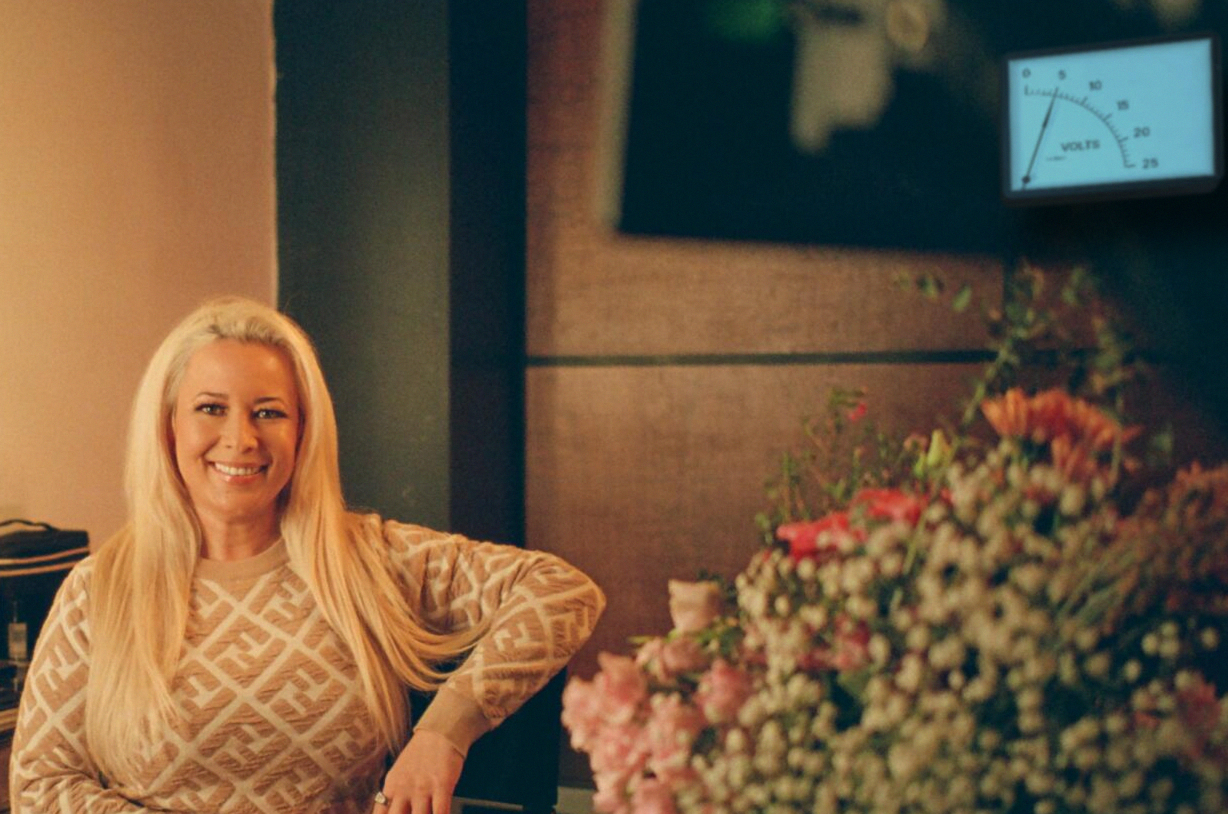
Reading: 5 V
